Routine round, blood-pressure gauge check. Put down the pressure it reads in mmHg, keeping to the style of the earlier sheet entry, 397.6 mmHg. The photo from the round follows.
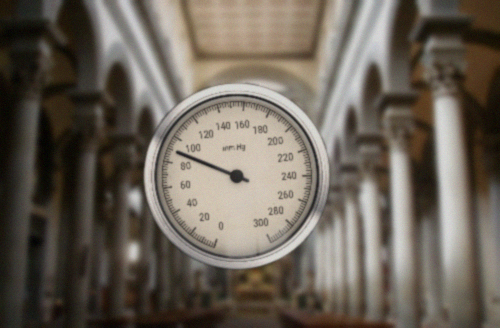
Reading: 90 mmHg
